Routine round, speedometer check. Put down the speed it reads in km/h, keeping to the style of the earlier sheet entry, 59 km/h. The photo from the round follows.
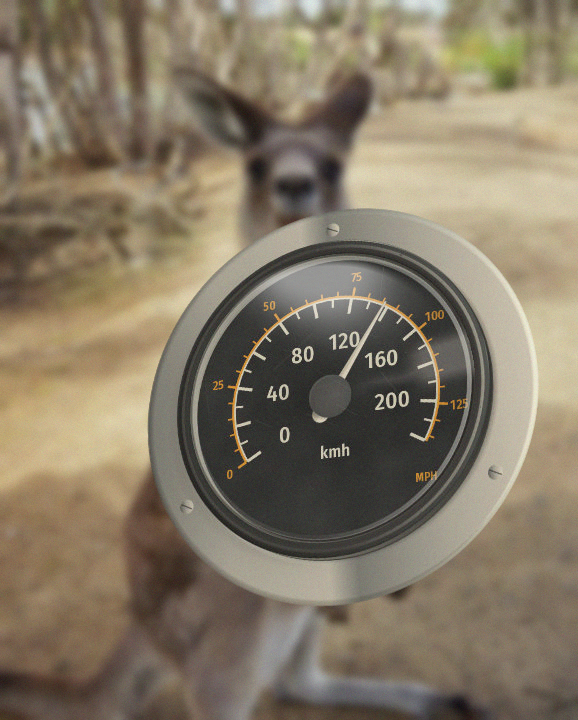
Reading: 140 km/h
